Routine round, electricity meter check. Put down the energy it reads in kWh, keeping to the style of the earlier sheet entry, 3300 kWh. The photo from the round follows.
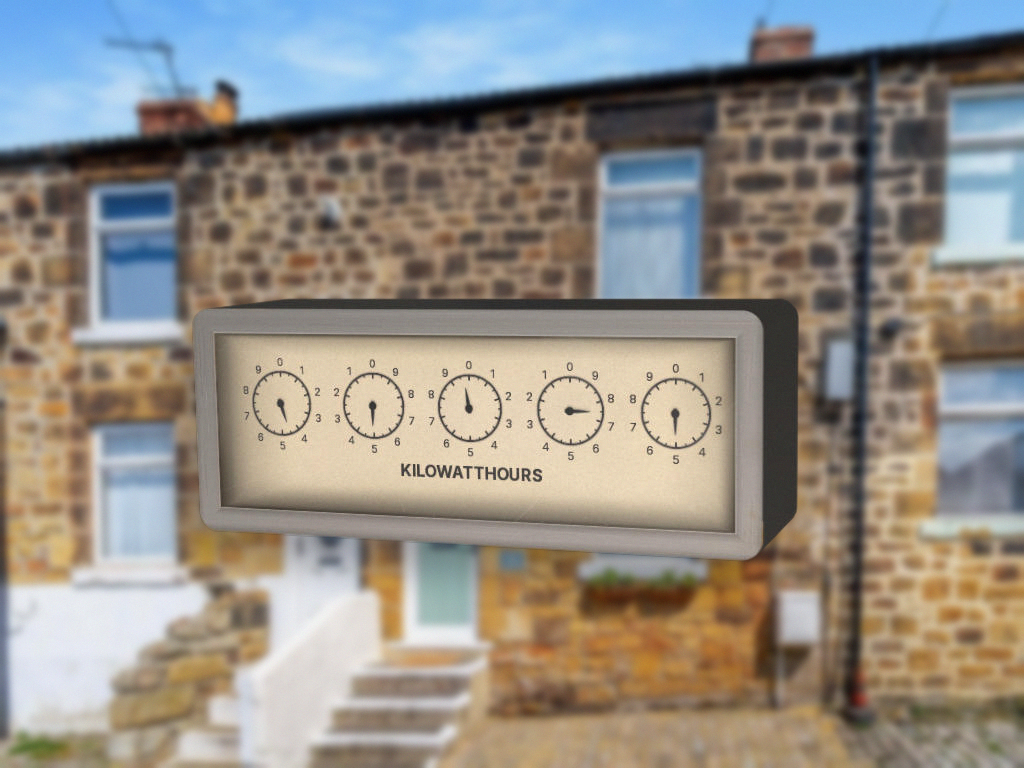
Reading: 44975 kWh
